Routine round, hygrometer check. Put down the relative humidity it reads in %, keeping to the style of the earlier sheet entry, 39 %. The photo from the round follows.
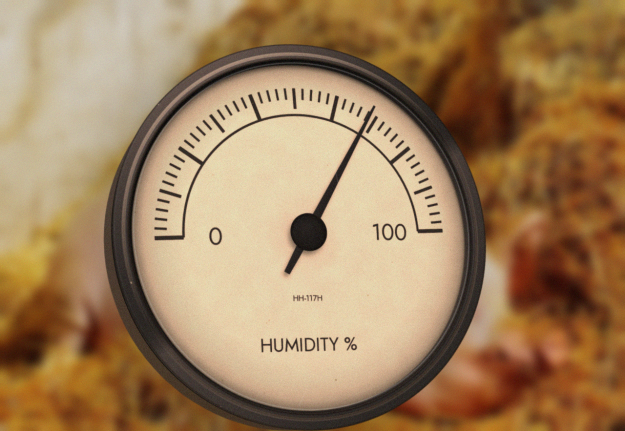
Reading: 68 %
